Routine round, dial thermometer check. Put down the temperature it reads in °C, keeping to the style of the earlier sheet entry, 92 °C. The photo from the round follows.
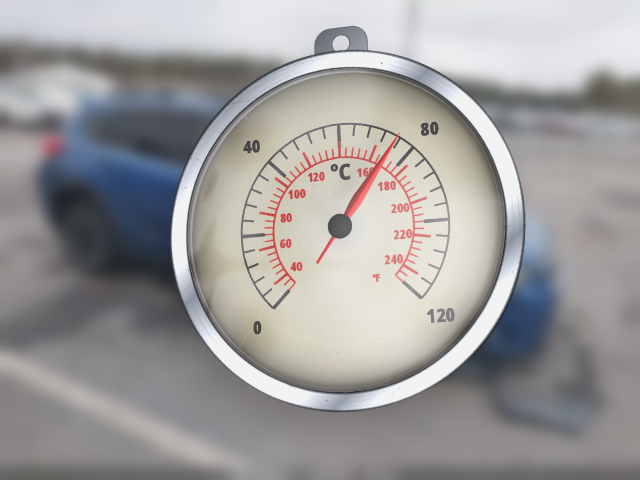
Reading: 76 °C
